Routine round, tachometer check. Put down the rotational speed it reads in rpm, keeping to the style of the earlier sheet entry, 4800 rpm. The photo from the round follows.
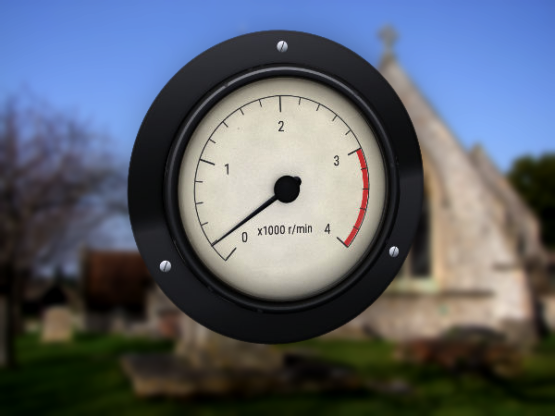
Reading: 200 rpm
